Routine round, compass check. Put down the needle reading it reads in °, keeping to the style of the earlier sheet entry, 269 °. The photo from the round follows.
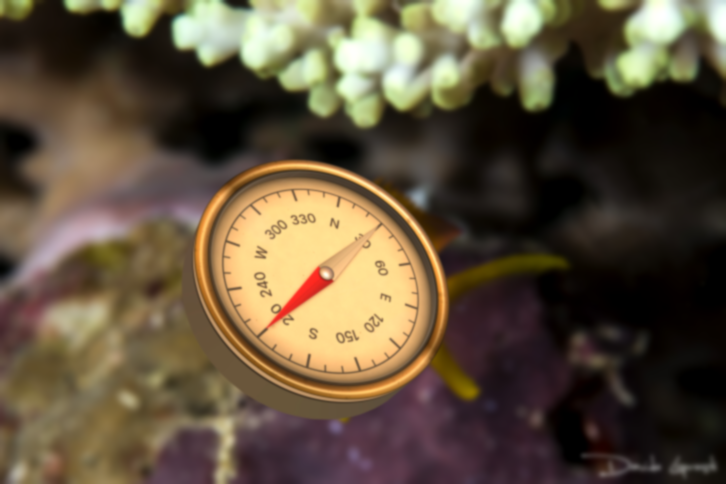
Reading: 210 °
